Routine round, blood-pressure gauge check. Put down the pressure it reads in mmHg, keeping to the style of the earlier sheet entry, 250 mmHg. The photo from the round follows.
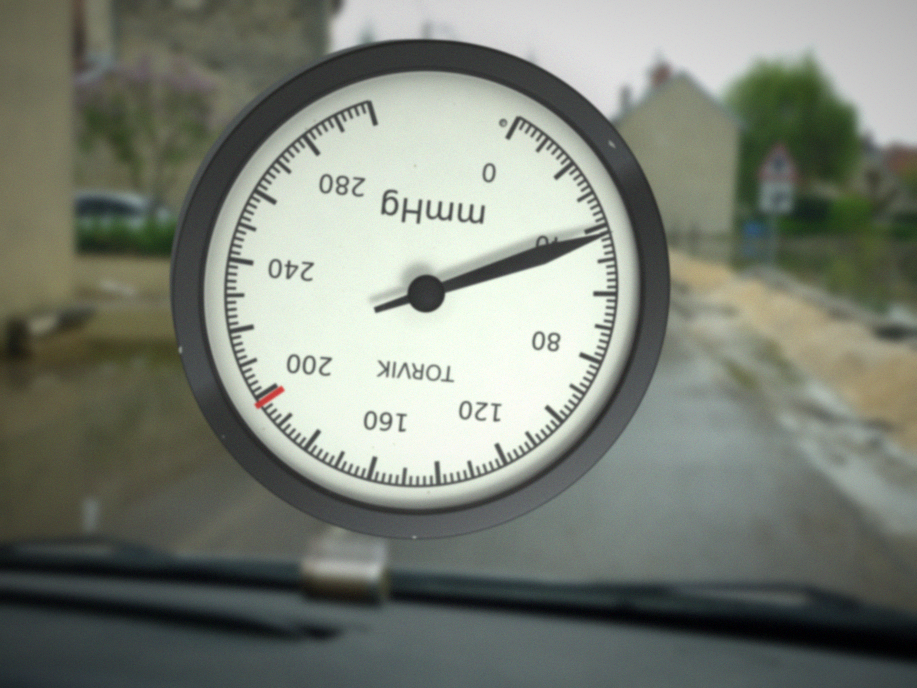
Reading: 42 mmHg
